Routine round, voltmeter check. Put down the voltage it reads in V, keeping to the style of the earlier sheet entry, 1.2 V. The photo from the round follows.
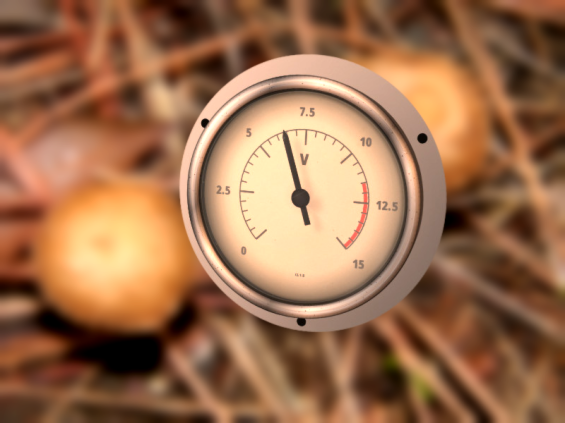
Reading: 6.5 V
